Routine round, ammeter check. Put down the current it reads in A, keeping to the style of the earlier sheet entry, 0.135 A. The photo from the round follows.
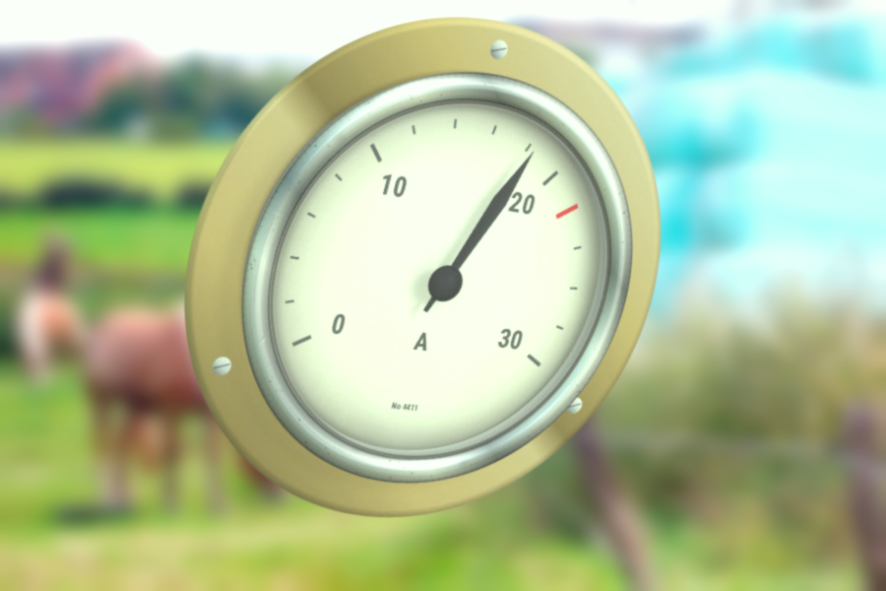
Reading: 18 A
